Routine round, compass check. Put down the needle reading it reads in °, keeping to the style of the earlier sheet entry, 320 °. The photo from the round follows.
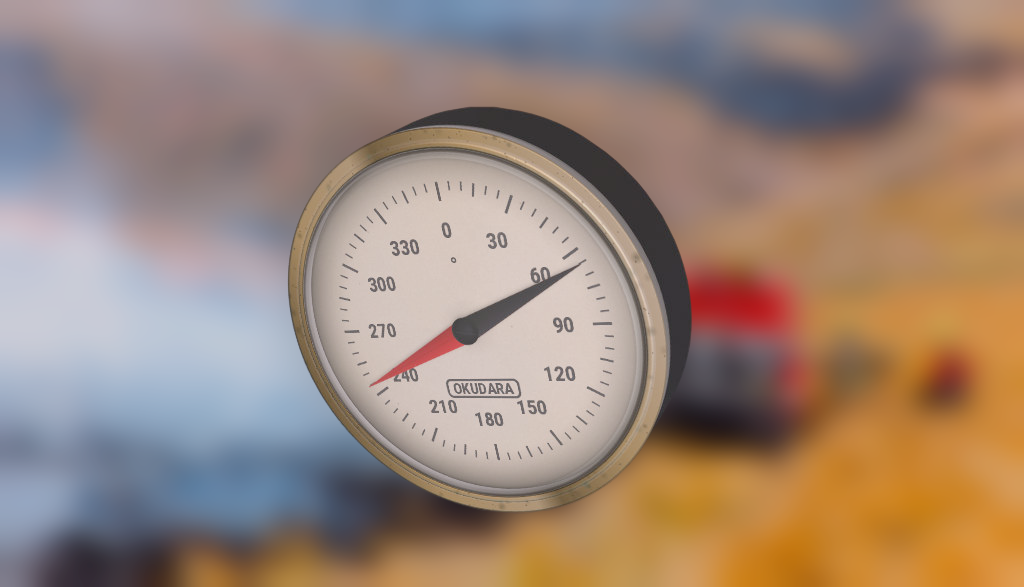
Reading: 245 °
